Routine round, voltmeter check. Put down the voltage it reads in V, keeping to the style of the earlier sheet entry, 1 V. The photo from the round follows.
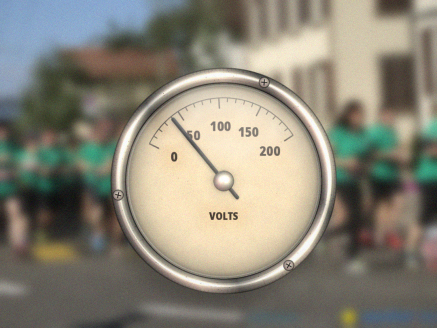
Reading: 40 V
